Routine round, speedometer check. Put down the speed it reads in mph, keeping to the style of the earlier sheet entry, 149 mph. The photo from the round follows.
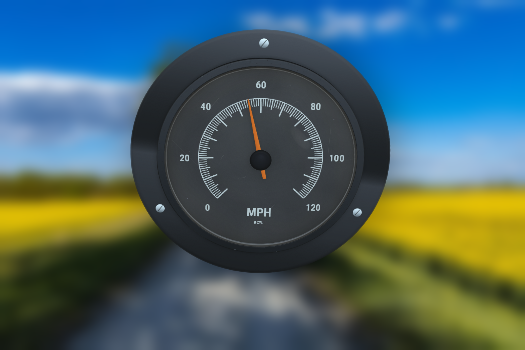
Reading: 55 mph
